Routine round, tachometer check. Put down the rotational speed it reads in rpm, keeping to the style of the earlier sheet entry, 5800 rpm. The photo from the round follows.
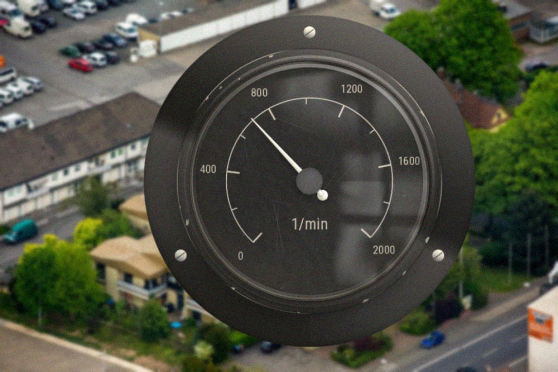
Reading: 700 rpm
